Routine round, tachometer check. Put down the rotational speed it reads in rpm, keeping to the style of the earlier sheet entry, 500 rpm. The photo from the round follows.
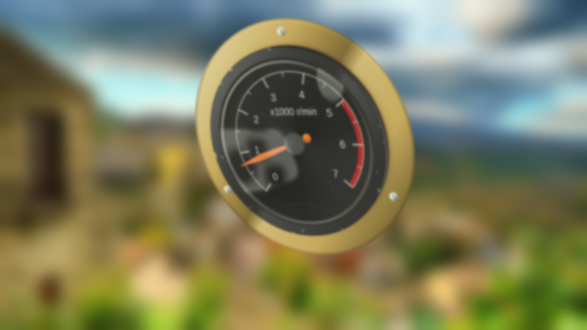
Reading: 750 rpm
